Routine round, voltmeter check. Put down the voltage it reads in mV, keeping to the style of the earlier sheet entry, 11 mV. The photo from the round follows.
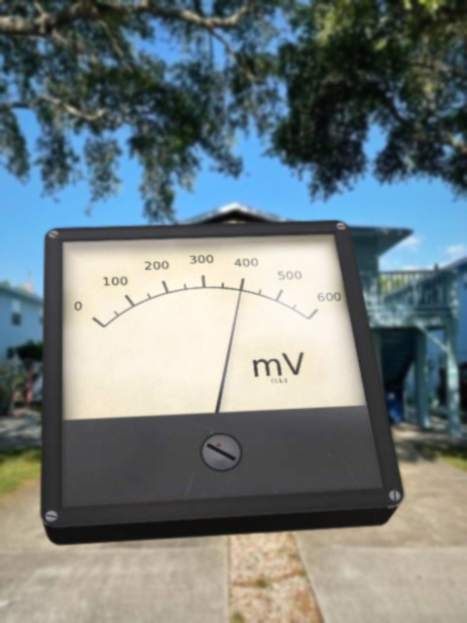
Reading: 400 mV
